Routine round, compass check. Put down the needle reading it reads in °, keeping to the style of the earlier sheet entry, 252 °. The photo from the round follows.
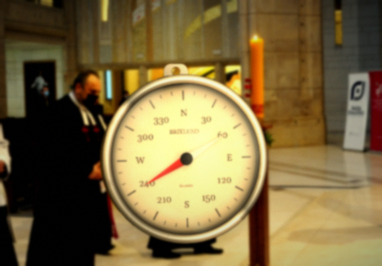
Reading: 240 °
